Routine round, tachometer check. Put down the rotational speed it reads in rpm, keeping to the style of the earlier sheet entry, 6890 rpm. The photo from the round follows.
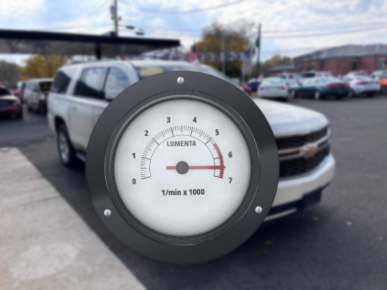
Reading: 6500 rpm
